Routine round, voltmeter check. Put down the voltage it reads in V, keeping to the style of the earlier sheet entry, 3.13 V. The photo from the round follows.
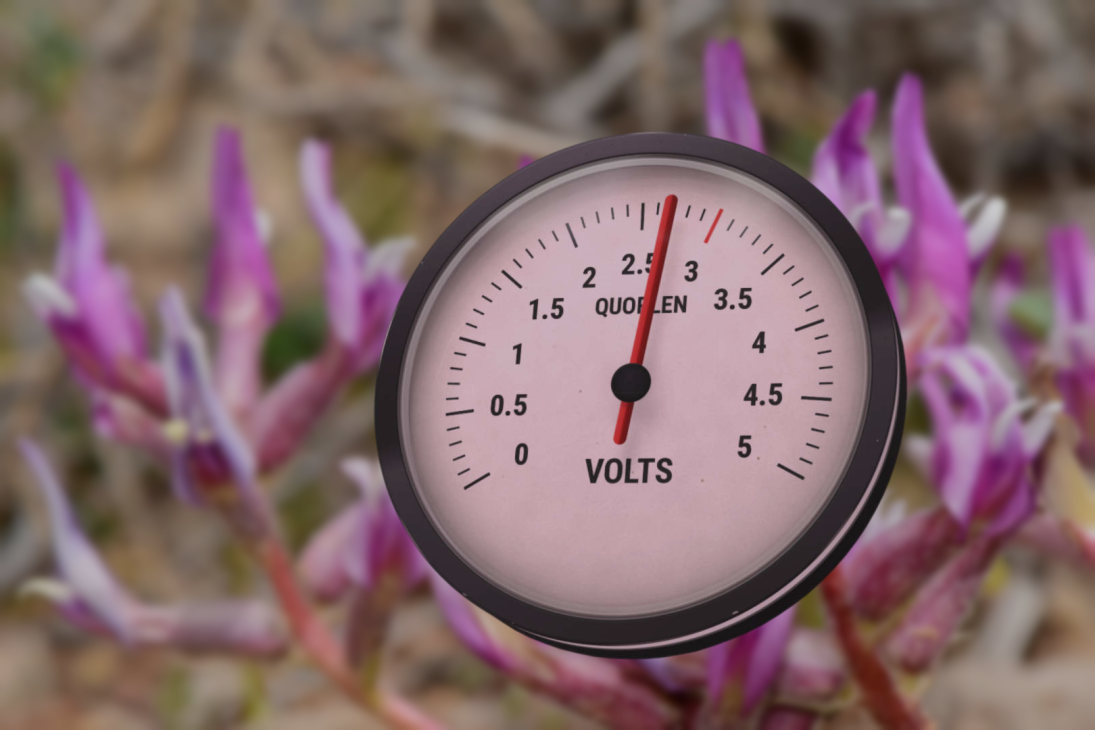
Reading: 2.7 V
